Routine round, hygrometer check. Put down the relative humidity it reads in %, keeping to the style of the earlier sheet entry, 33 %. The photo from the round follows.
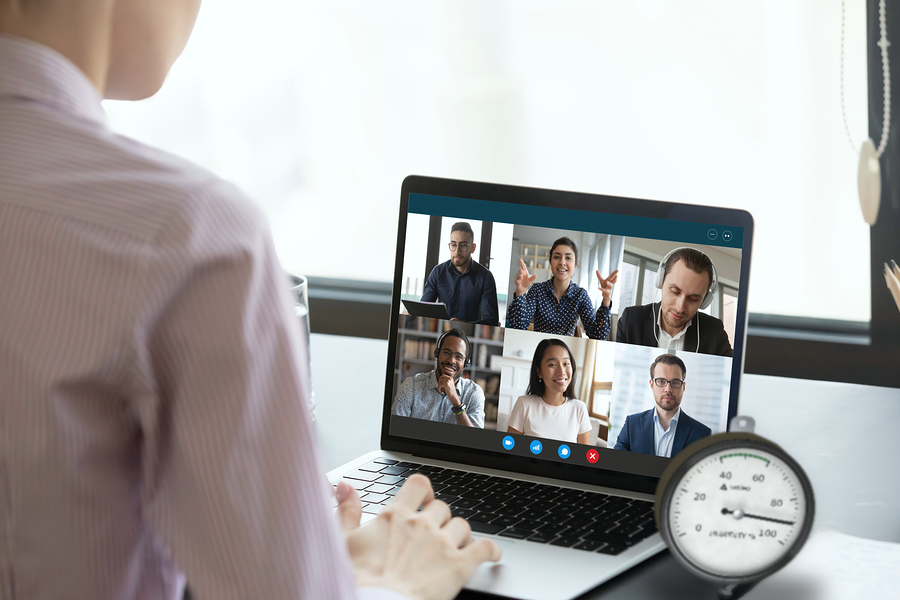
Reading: 90 %
